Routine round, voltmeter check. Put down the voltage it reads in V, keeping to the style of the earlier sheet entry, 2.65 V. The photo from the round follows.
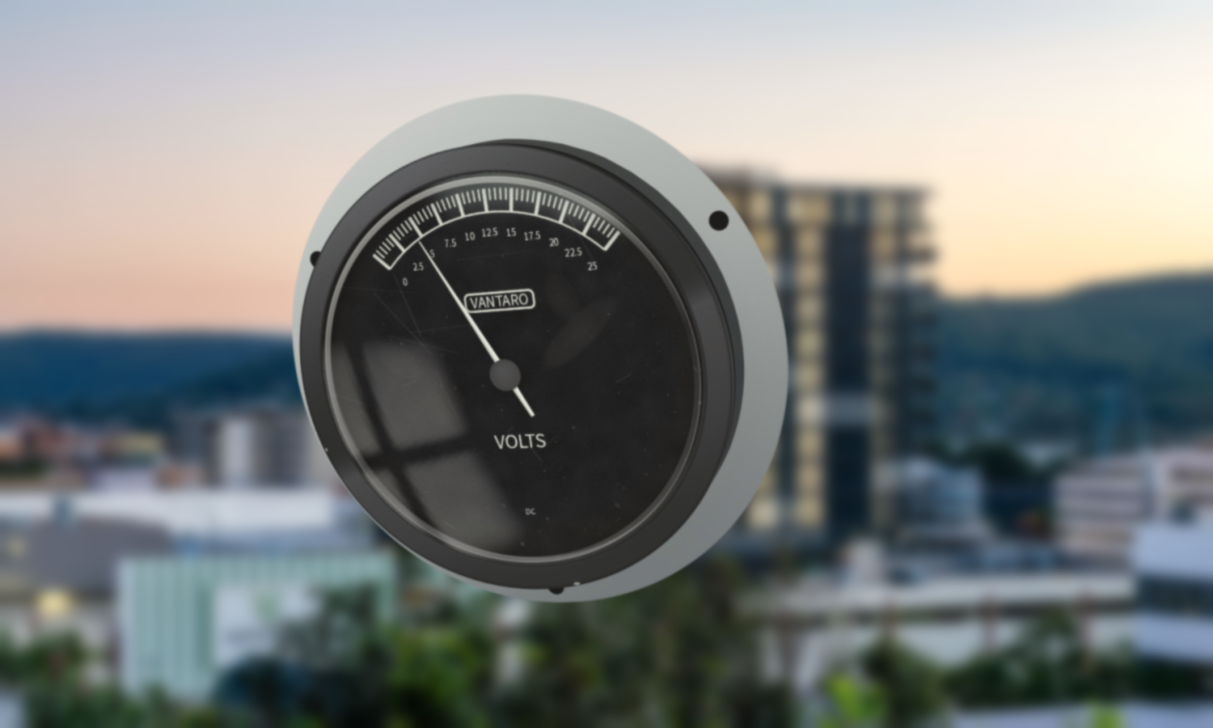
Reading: 5 V
